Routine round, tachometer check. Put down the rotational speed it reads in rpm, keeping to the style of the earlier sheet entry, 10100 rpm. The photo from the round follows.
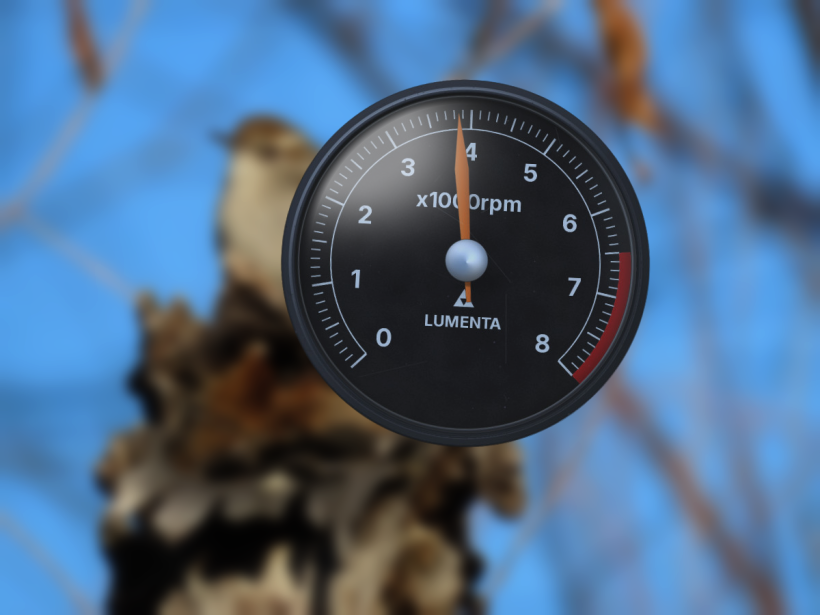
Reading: 3850 rpm
